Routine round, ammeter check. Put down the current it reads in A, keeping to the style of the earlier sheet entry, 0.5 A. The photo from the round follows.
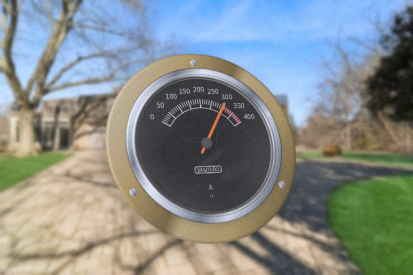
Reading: 300 A
